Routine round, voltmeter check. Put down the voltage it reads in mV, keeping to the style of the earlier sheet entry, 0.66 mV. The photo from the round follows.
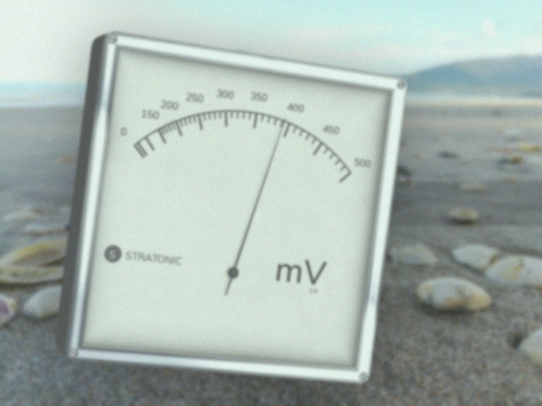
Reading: 390 mV
